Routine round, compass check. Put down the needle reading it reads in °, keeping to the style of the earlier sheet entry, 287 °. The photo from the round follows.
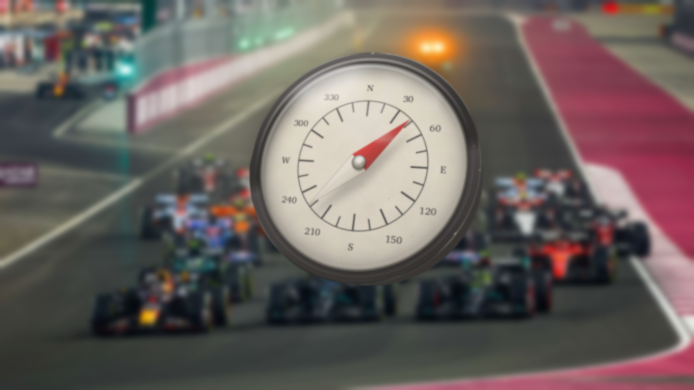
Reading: 45 °
